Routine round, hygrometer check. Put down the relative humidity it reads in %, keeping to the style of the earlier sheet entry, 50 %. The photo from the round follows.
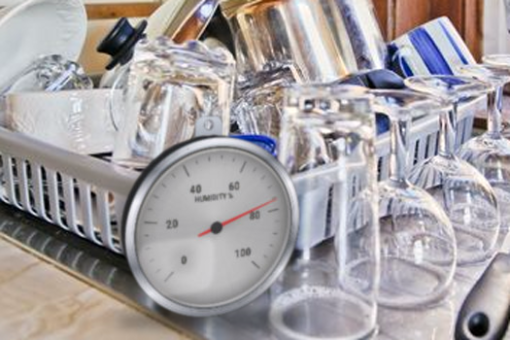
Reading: 76 %
